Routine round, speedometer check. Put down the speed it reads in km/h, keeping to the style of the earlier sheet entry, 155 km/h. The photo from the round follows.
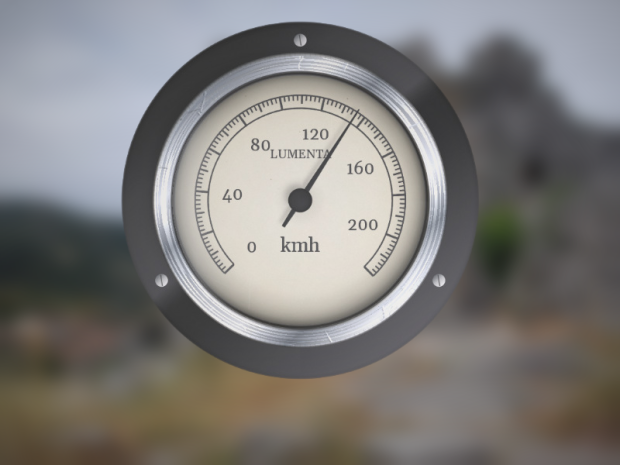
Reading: 136 km/h
